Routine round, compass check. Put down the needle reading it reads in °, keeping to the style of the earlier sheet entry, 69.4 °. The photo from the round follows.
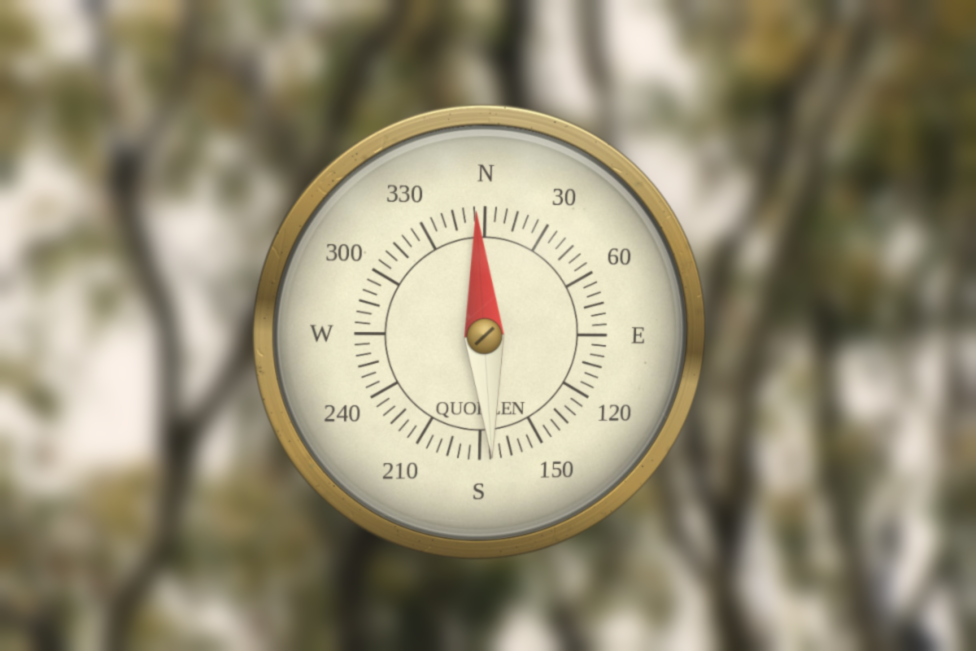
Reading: 355 °
